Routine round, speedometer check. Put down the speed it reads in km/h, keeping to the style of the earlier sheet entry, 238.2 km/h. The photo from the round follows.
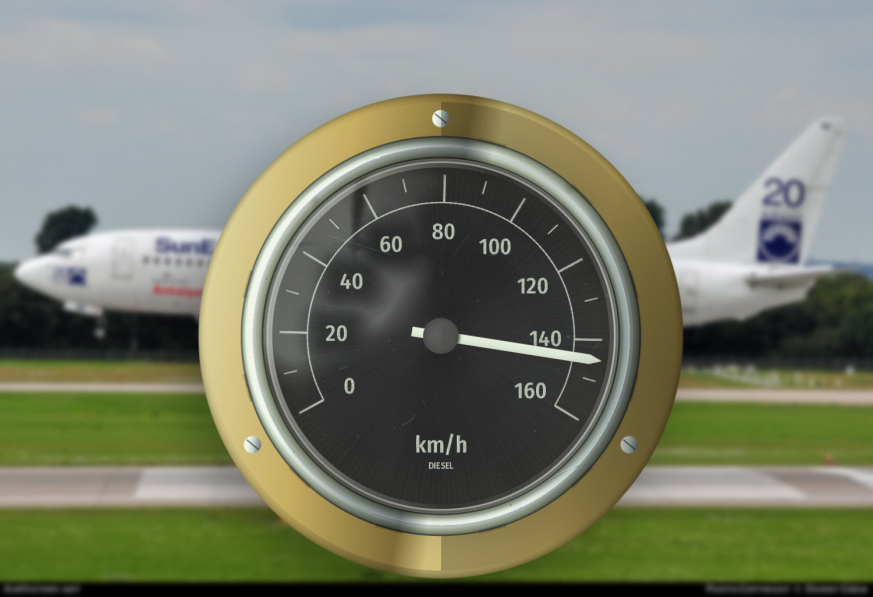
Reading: 145 km/h
